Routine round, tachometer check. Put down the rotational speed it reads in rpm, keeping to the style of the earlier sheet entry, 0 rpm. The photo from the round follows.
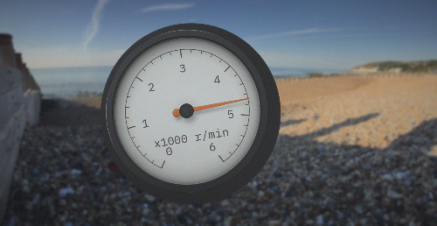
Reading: 4700 rpm
